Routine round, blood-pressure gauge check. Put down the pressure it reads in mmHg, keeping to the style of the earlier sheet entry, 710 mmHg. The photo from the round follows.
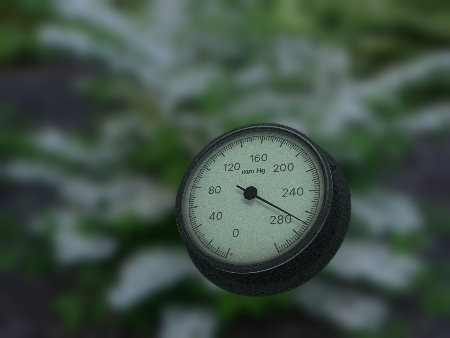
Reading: 270 mmHg
